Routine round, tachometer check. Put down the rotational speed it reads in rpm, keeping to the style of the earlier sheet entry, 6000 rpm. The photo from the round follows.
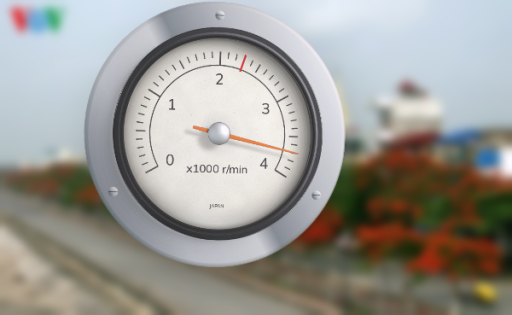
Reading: 3700 rpm
